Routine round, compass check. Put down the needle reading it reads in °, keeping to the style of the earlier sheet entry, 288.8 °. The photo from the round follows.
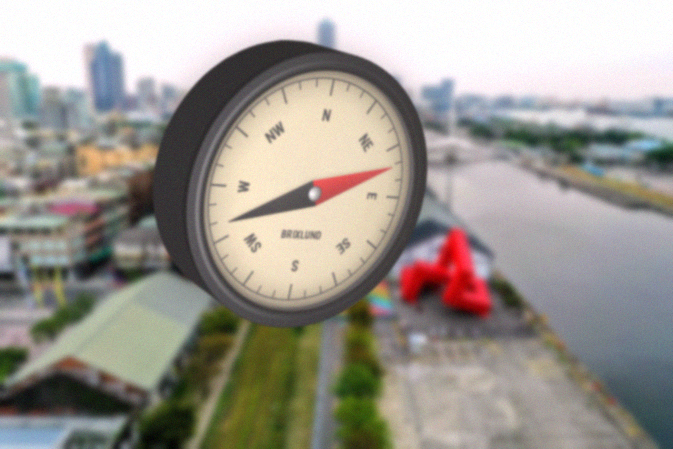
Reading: 70 °
